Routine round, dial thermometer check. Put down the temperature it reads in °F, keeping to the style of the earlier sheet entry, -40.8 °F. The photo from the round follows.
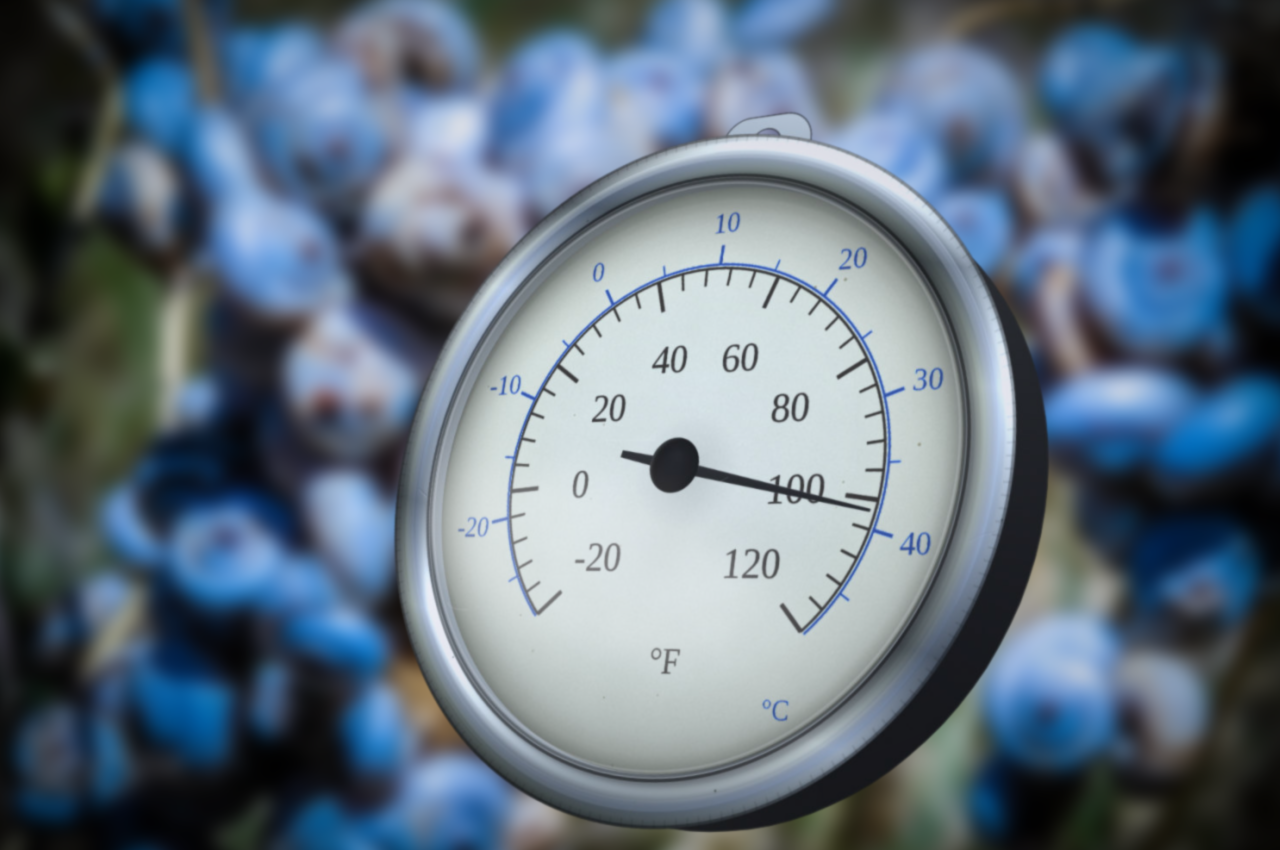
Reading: 102 °F
